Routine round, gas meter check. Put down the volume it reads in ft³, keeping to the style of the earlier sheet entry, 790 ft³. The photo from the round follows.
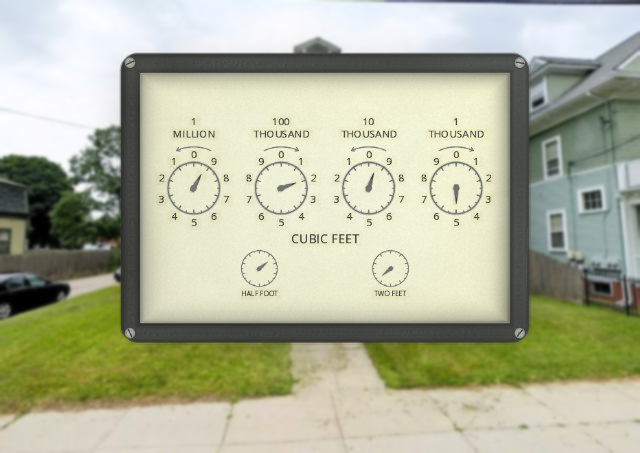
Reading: 919500 ft³
